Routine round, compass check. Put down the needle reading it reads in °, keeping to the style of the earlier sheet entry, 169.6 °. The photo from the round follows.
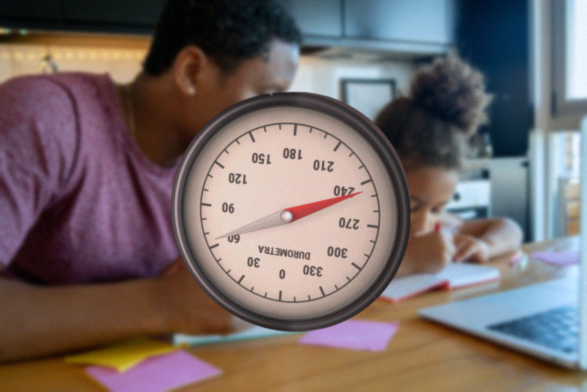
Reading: 245 °
